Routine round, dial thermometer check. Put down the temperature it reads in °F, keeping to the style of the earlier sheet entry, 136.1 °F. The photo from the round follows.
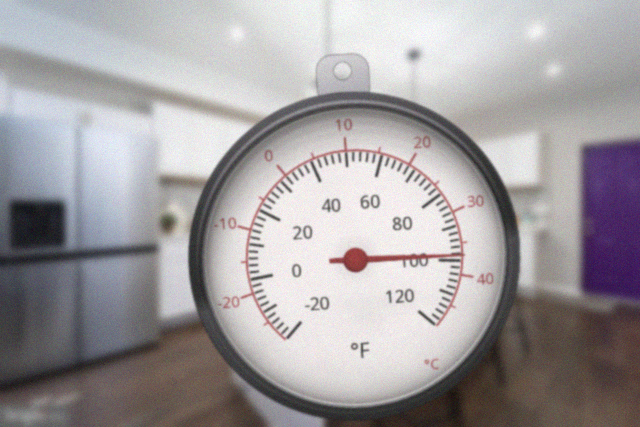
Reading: 98 °F
